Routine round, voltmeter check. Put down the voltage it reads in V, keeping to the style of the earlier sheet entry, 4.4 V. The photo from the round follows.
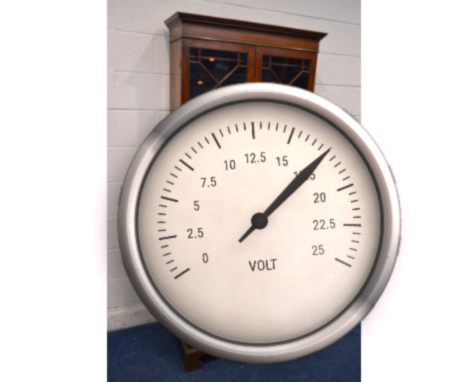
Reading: 17.5 V
